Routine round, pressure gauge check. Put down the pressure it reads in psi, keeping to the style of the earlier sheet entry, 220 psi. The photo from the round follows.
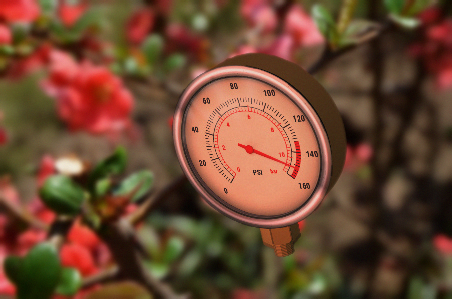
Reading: 150 psi
